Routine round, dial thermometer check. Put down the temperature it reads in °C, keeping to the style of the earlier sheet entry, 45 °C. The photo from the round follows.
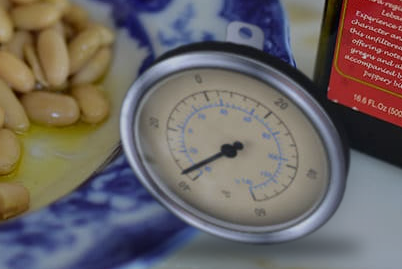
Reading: -36 °C
